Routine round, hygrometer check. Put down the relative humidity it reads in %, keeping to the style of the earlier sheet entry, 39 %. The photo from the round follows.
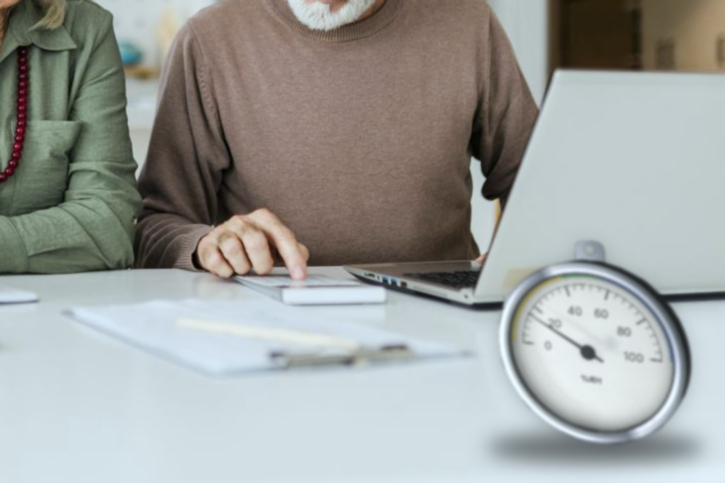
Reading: 16 %
